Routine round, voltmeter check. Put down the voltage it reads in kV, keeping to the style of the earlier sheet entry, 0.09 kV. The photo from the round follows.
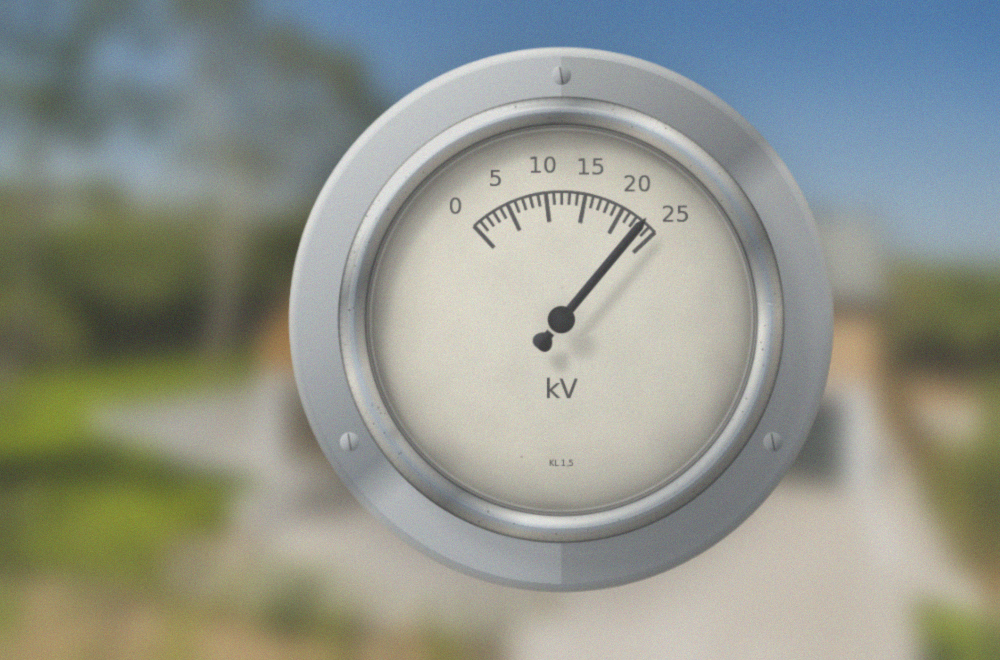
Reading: 23 kV
